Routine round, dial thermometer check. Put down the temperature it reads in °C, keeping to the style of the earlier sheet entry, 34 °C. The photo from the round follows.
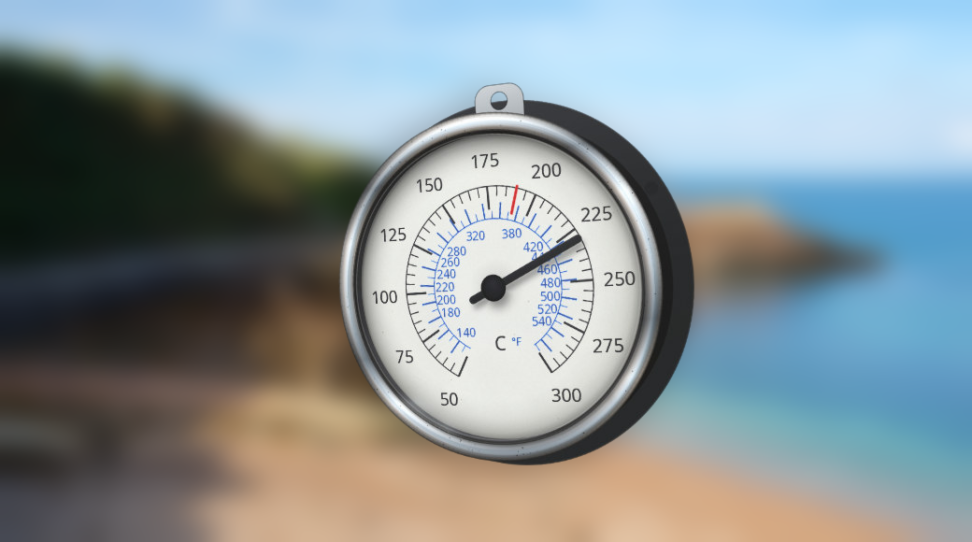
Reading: 230 °C
